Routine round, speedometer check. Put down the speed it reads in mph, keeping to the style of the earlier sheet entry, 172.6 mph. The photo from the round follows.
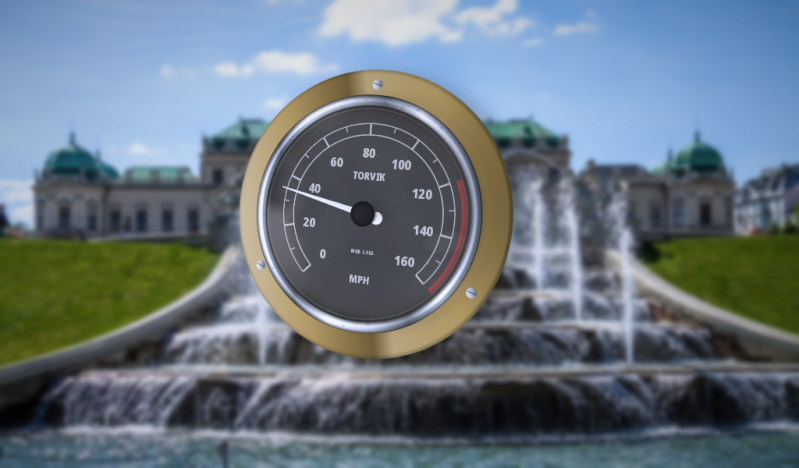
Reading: 35 mph
